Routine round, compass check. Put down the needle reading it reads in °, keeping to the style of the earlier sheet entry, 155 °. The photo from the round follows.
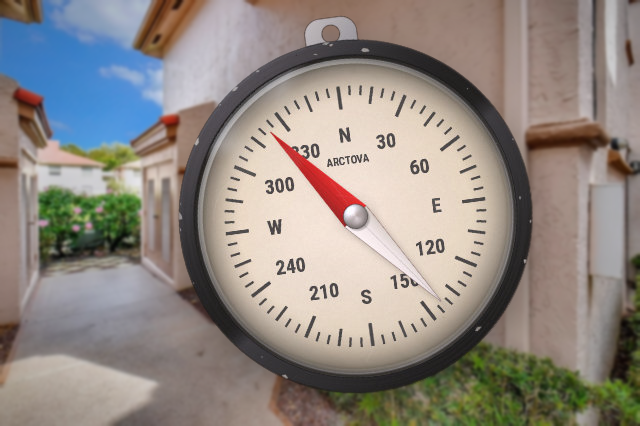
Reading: 322.5 °
